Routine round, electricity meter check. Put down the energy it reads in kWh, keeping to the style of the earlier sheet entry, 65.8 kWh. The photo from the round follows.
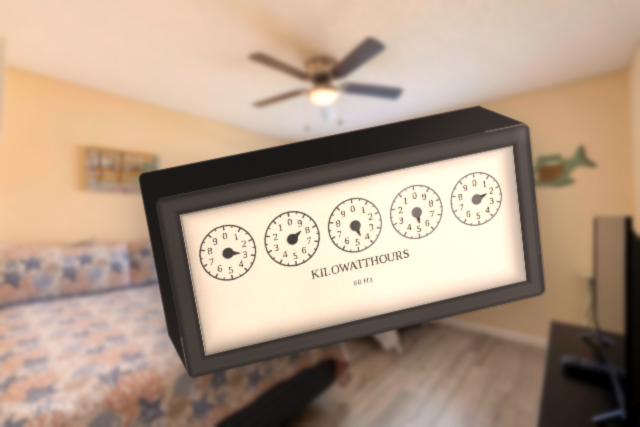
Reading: 28452 kWh
